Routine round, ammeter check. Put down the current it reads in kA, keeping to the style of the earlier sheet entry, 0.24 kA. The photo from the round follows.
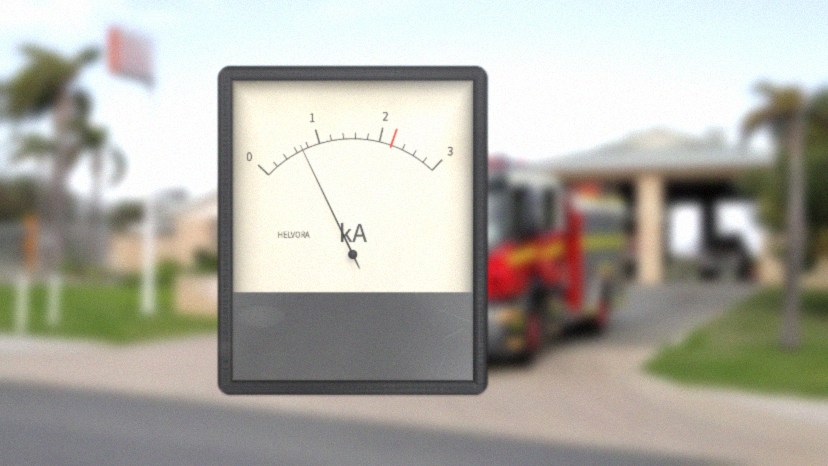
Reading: 0.7 kA
